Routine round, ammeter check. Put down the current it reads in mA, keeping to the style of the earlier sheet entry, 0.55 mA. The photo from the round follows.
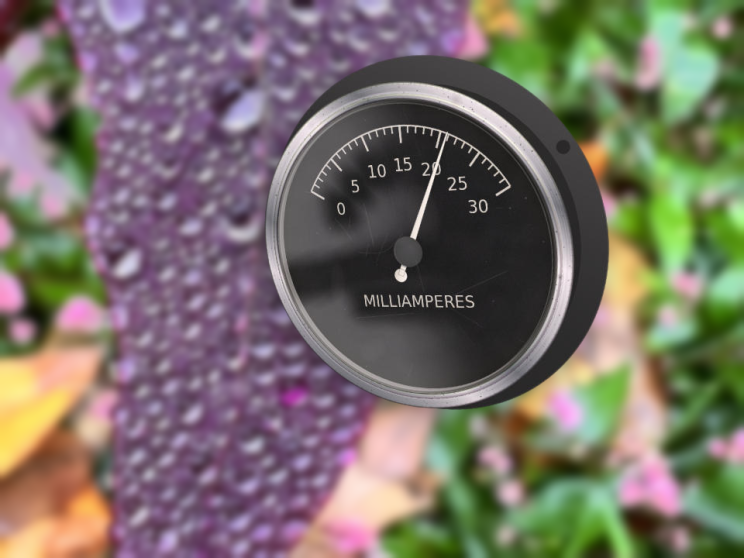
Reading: 21 mA
